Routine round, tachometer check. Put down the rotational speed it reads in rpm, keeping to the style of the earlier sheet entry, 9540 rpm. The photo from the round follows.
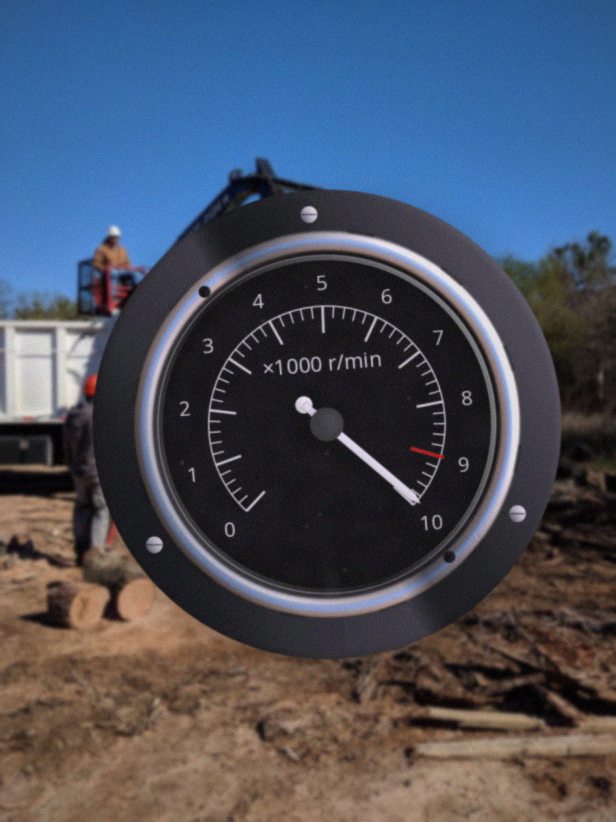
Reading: 9900 rpm
